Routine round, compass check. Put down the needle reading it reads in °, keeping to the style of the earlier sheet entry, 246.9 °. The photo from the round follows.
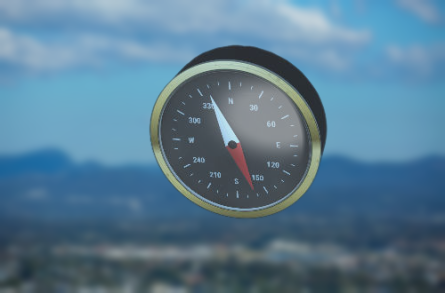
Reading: 160 °
